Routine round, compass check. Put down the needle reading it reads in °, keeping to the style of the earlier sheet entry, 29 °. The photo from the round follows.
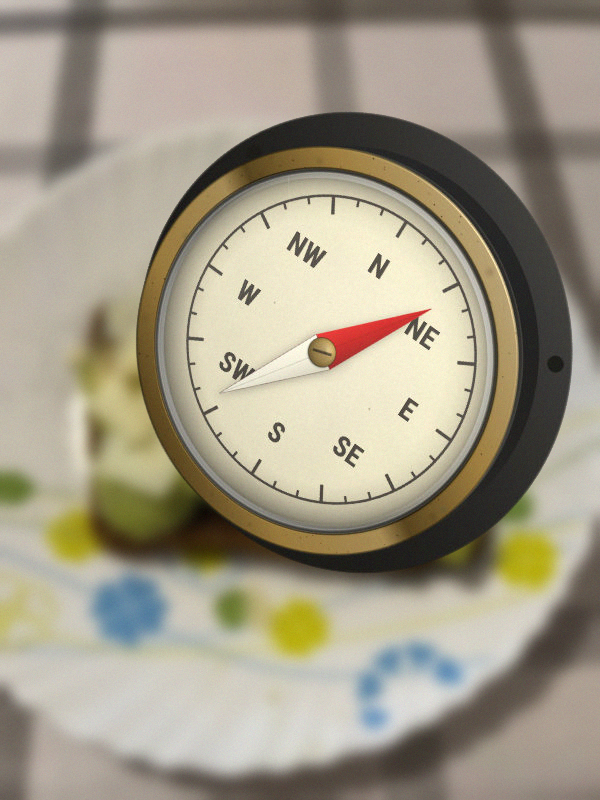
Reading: 35 °
